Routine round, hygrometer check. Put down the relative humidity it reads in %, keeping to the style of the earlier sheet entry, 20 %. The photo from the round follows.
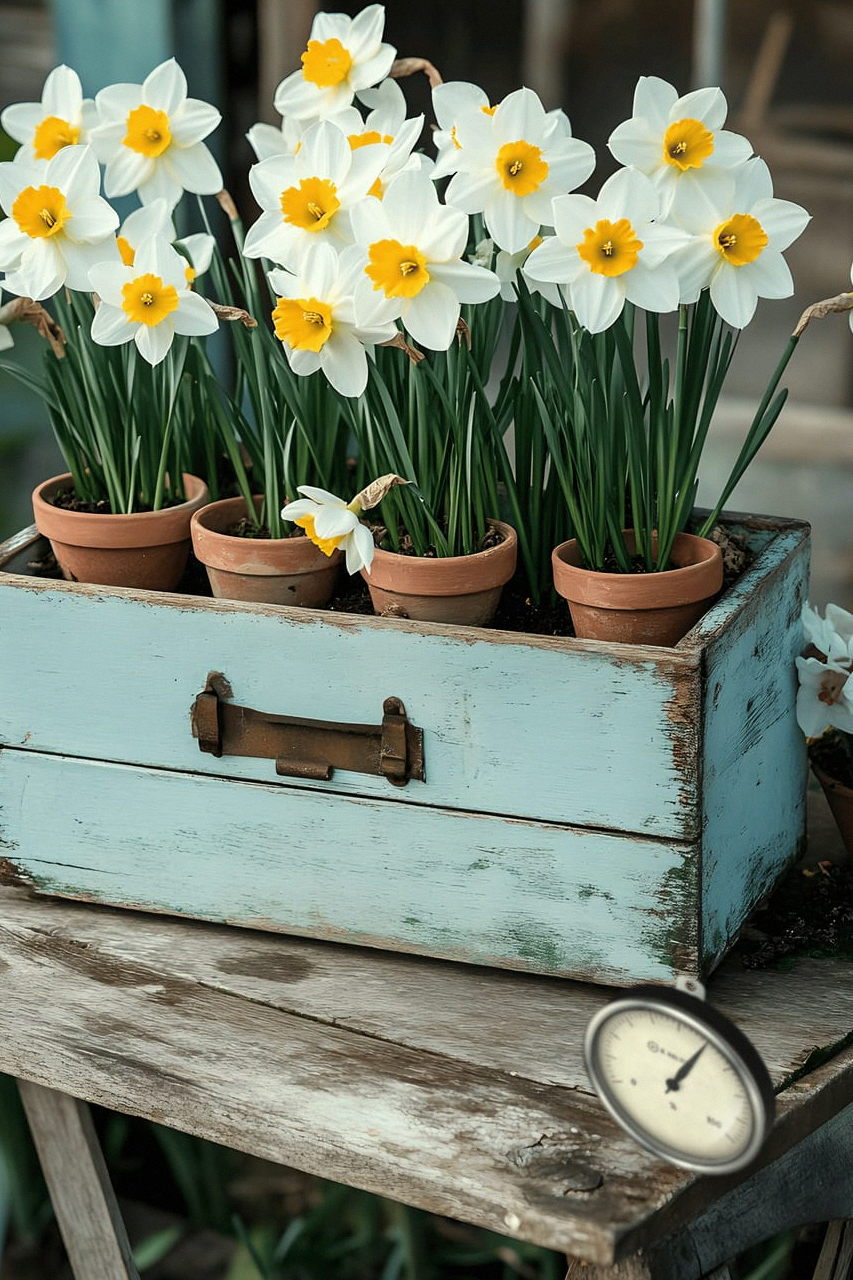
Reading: 60 %
